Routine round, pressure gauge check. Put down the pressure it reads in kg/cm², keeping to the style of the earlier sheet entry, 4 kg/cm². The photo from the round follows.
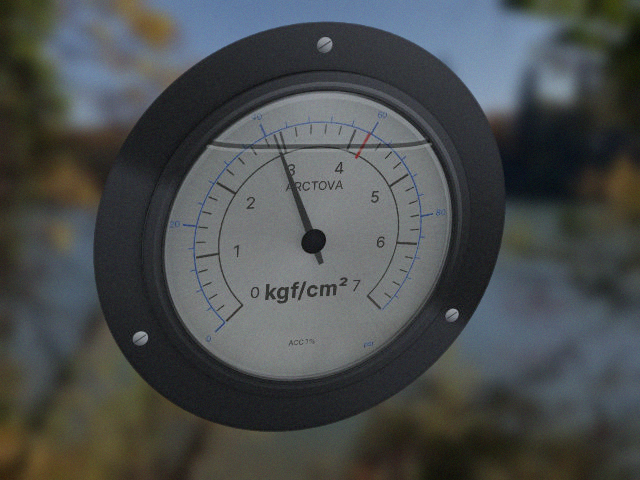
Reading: 2.9 kg/cm²
